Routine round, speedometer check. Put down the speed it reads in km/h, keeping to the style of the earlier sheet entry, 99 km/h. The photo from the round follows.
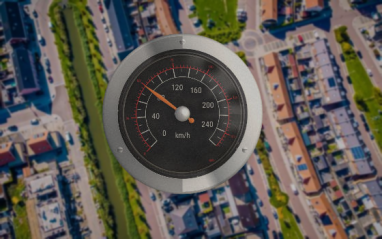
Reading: 80 km/h
